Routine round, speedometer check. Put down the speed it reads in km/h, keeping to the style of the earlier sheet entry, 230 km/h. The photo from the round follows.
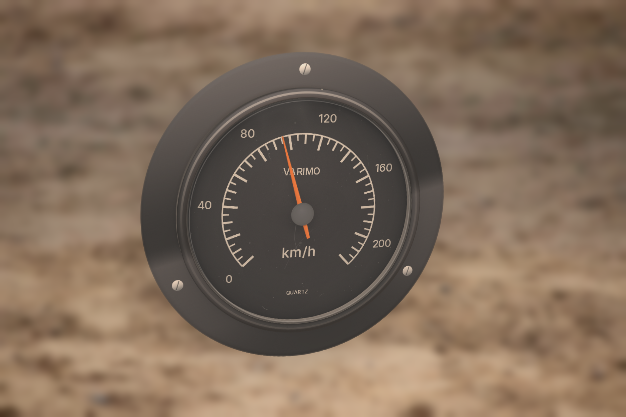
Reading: 95 km/h
